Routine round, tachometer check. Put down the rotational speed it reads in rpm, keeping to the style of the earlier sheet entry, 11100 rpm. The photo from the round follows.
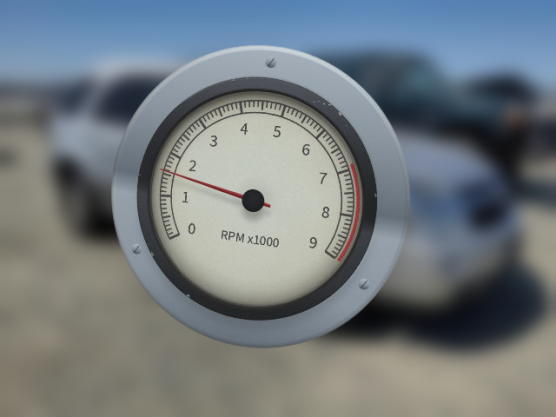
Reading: 1600 rpm
